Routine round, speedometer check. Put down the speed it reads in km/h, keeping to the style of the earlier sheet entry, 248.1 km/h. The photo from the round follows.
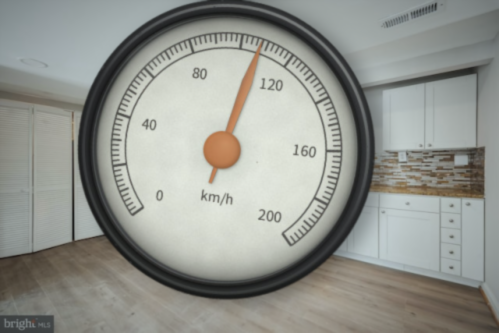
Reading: 108 km/h
